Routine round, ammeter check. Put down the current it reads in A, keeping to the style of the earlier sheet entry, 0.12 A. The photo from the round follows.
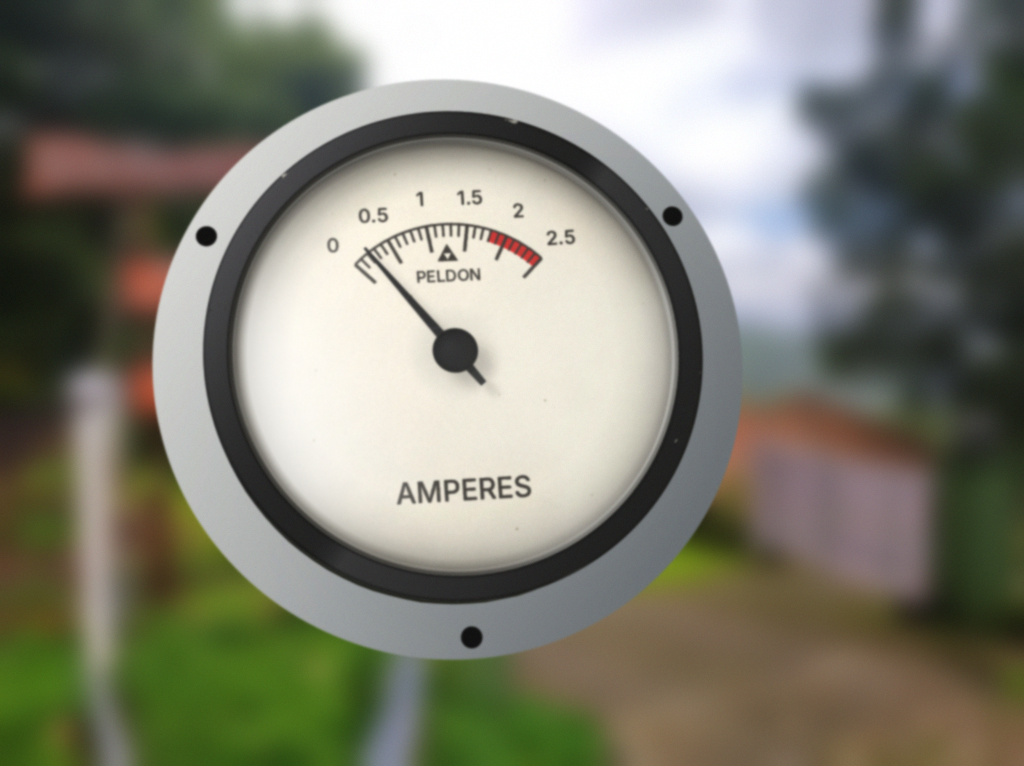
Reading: 0.2 A
